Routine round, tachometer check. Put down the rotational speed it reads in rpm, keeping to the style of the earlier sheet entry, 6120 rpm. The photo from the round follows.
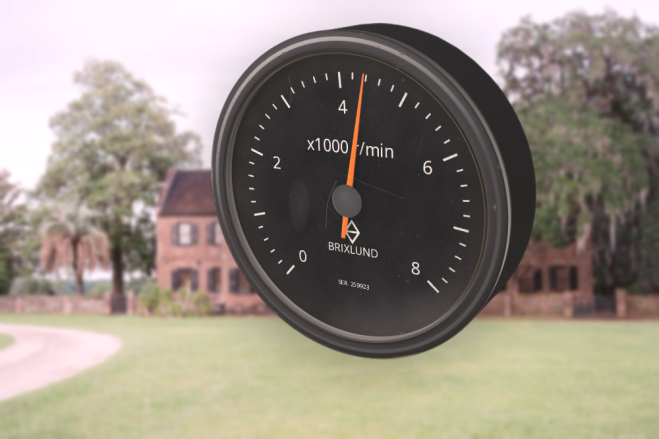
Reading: 4400 rpm
